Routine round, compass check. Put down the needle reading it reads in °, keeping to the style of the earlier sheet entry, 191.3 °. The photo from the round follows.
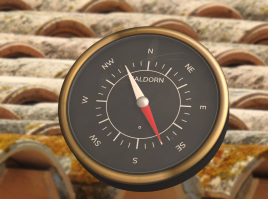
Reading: 150 °
